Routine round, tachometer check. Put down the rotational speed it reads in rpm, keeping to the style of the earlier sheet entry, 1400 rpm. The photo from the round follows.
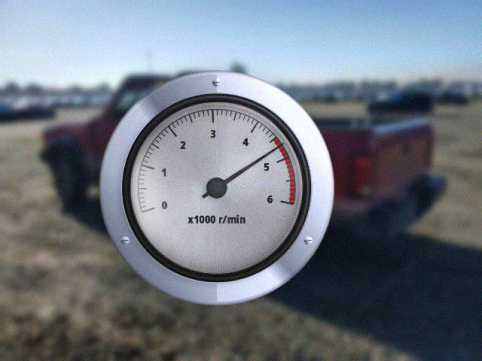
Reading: 4700 rpm
